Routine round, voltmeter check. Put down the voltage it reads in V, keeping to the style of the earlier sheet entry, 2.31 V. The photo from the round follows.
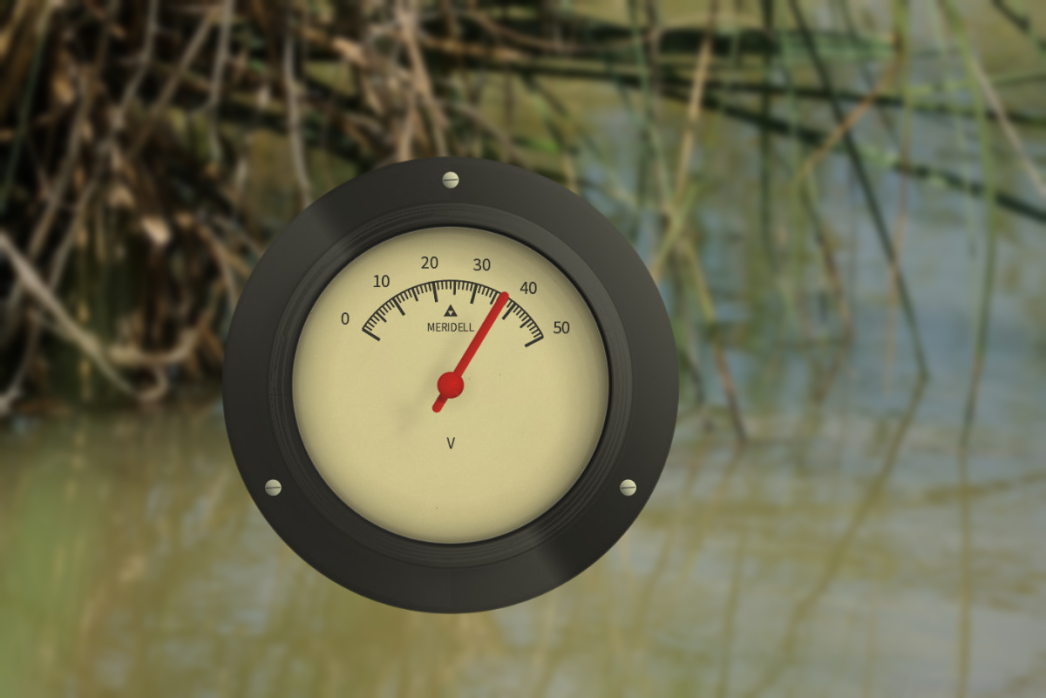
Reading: 37 V
